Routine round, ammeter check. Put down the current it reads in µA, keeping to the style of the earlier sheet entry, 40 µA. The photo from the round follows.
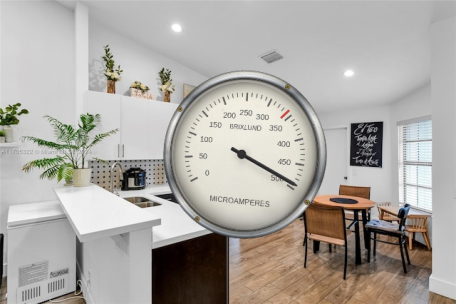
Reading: 490 µA
